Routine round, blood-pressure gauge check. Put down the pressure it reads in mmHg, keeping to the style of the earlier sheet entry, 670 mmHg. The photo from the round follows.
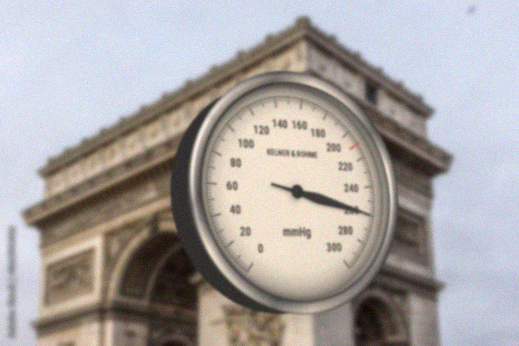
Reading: 260 mmHg
